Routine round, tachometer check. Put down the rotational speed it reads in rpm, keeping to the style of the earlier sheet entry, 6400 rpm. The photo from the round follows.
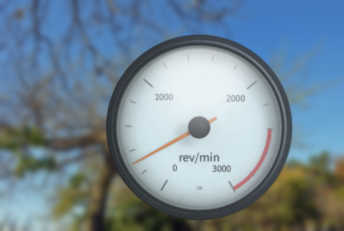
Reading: 300 rpm
